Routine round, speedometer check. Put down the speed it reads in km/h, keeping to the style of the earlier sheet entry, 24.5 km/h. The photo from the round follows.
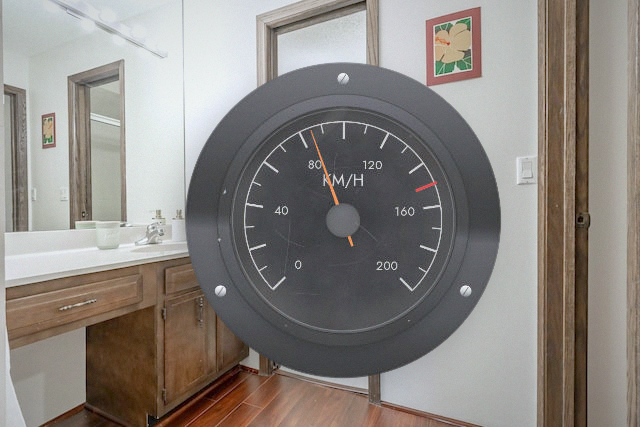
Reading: 85 km/h
